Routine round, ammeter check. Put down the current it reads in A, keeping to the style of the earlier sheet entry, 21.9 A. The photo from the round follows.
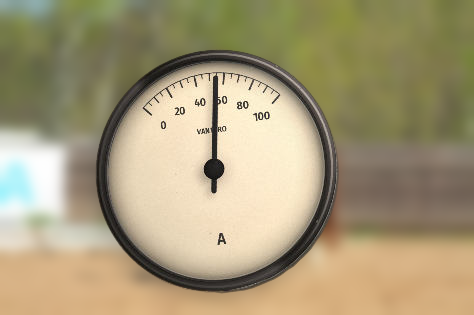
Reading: 55 A
